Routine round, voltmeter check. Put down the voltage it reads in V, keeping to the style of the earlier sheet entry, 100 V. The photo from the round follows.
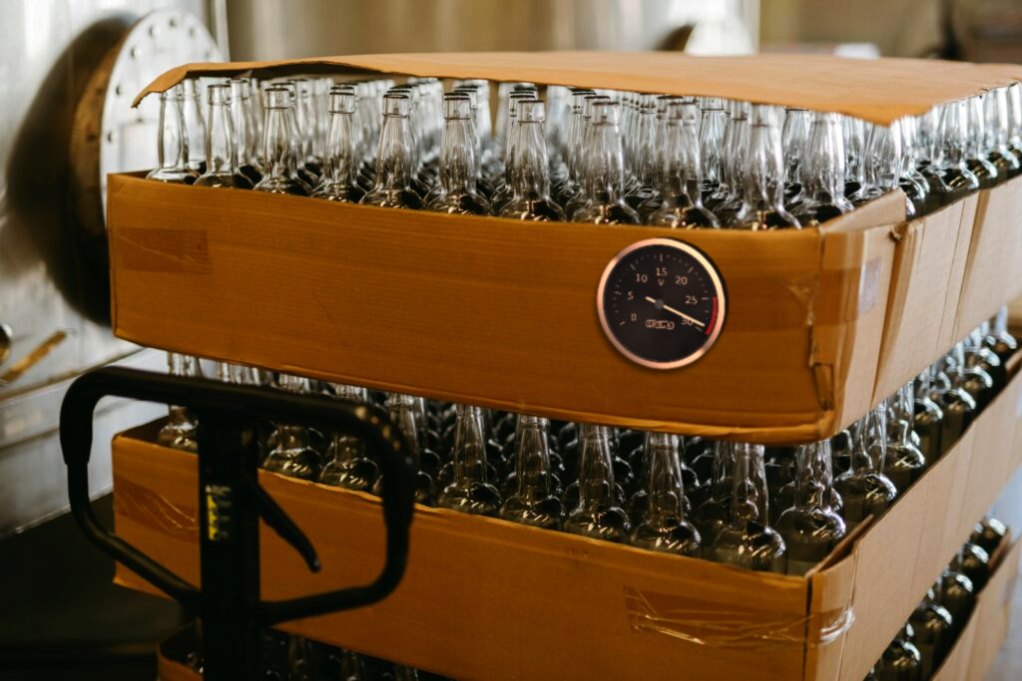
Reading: 29 V
